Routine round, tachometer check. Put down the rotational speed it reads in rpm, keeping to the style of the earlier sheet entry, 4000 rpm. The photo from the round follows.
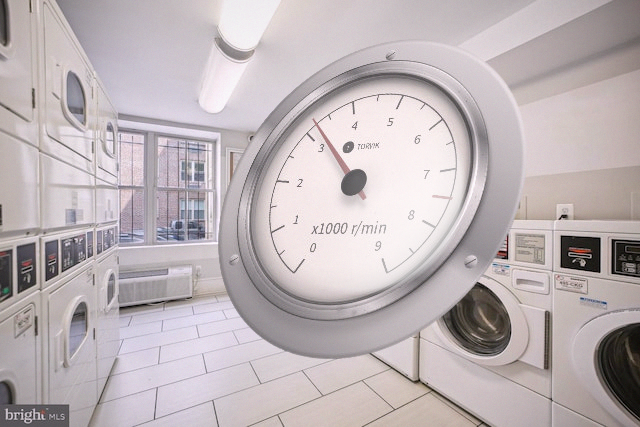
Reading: 3250 rpm
